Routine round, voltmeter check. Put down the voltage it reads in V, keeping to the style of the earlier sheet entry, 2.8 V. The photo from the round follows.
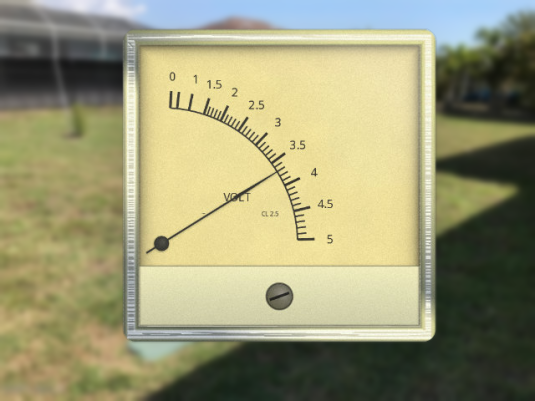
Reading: 3.7 V
